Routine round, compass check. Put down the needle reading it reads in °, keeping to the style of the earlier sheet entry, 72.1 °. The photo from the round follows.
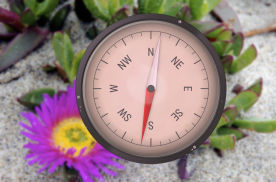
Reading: 190 °
